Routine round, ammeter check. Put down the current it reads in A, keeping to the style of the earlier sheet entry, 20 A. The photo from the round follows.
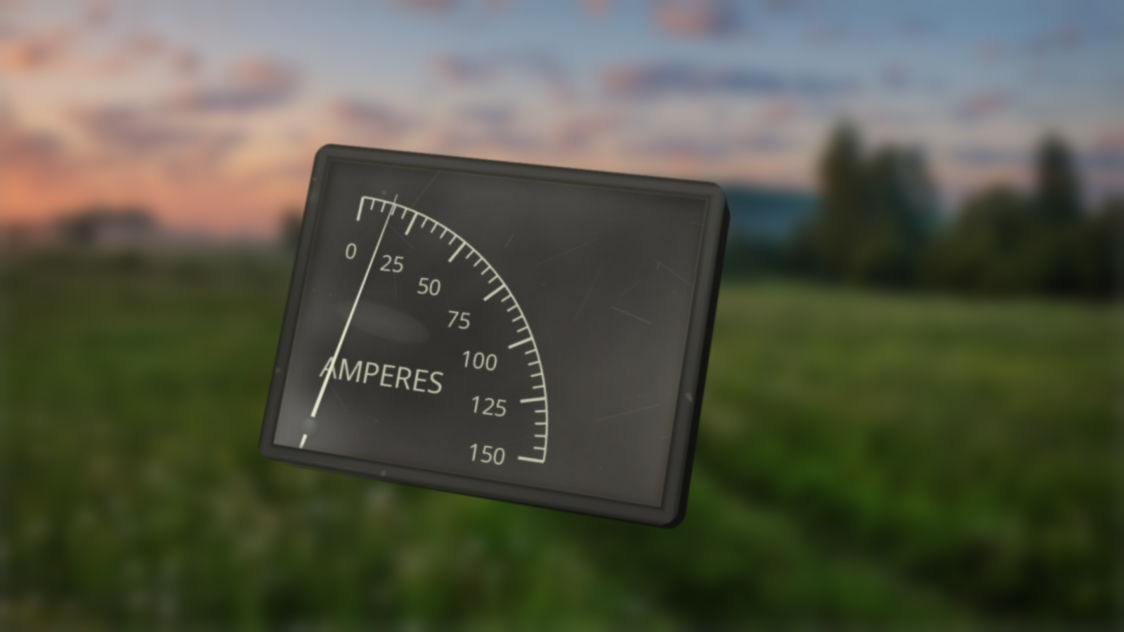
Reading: 15 A
